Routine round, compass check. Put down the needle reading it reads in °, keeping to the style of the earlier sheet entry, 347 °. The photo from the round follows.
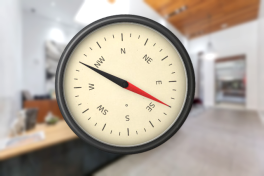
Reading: 120 °
